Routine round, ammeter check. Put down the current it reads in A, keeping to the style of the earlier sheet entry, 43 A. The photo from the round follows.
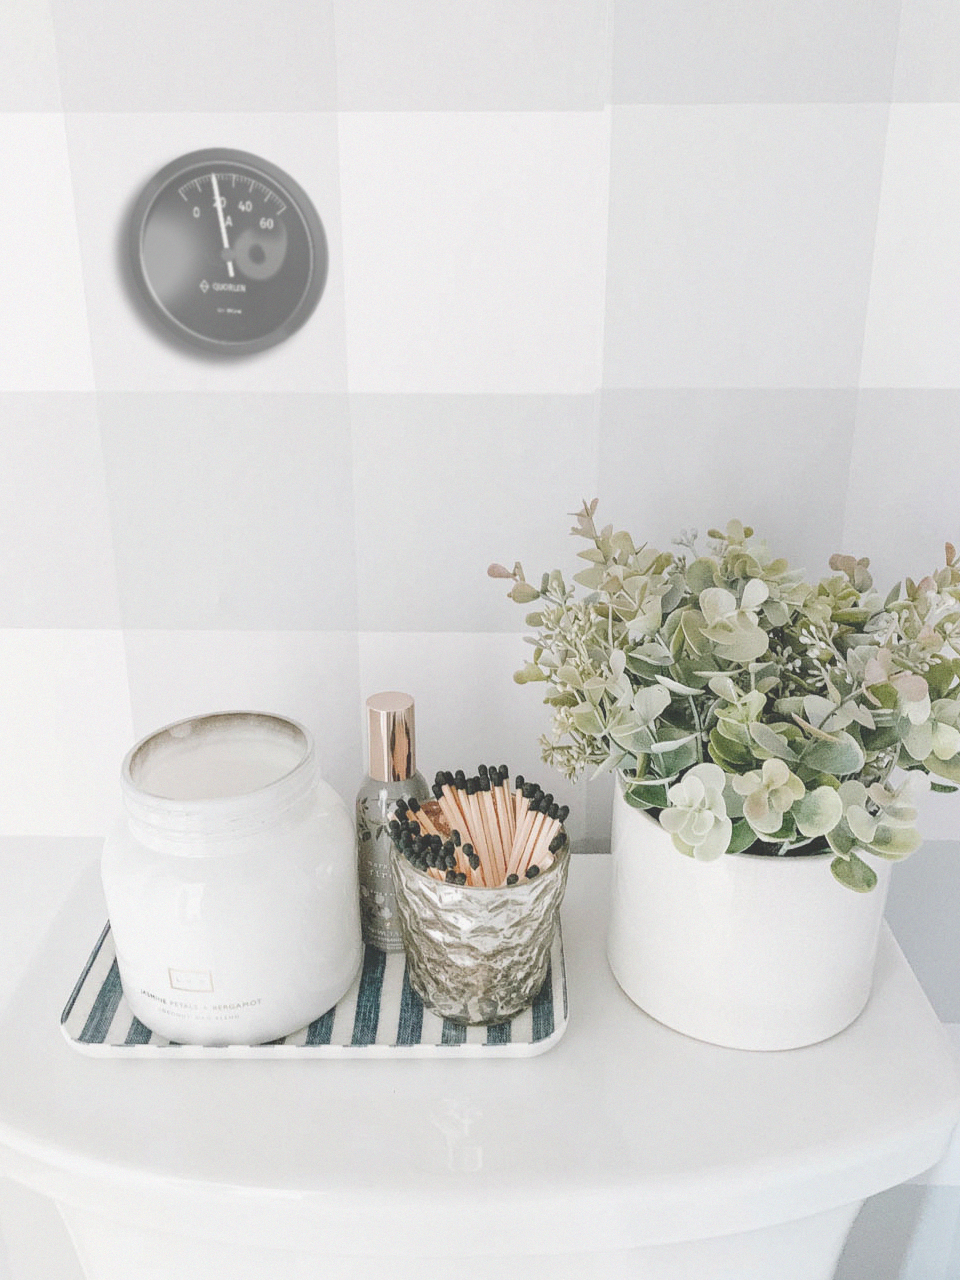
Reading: 20 A
